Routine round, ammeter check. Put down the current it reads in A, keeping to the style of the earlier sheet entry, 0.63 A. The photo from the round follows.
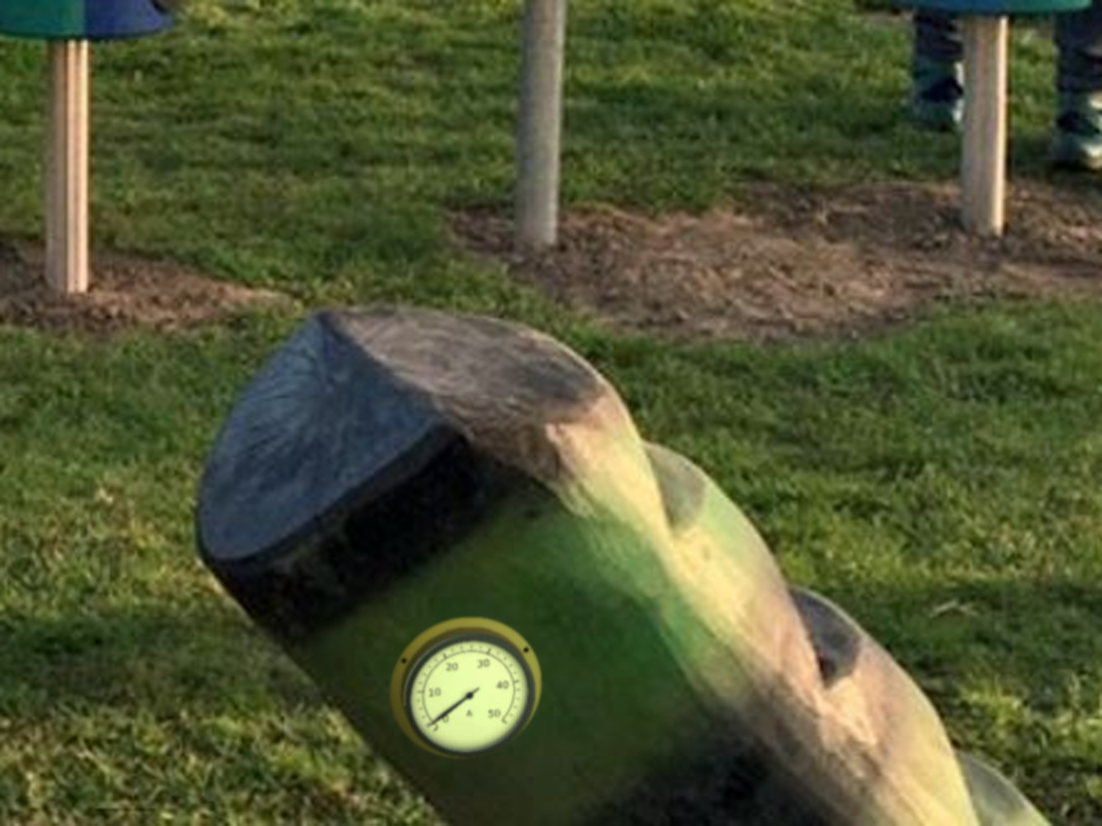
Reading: 2 A
